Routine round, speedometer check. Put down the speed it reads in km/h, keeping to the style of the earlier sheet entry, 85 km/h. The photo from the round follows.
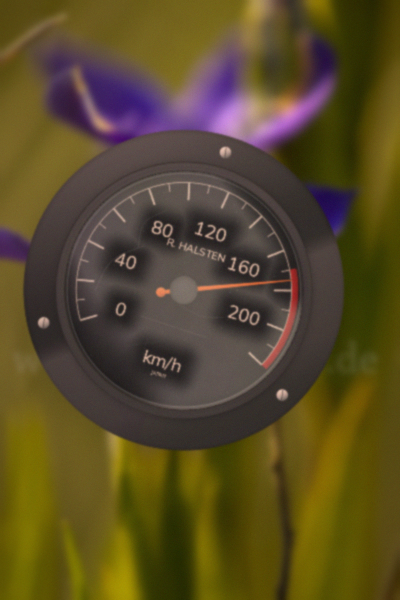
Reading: 175 km/h
